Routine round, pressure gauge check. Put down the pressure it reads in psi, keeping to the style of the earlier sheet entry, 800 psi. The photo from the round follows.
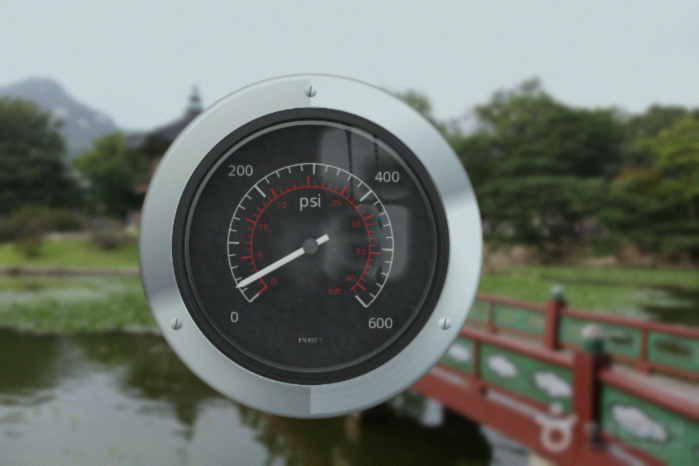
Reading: 30 psi
